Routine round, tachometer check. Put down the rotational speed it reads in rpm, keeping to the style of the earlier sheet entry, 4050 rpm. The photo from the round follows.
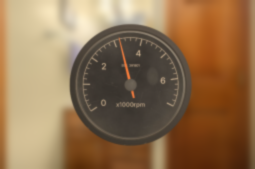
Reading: 3200 rpm
